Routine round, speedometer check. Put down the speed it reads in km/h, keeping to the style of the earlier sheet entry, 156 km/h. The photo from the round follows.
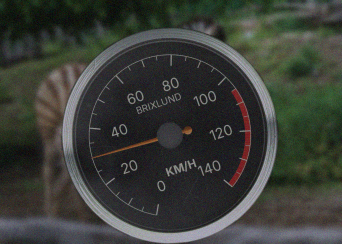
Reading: 30 km/h
